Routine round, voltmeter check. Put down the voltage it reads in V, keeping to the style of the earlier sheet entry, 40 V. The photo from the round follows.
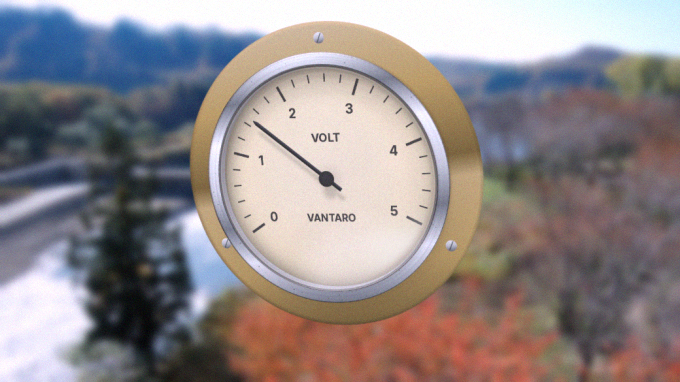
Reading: 1.5 V
